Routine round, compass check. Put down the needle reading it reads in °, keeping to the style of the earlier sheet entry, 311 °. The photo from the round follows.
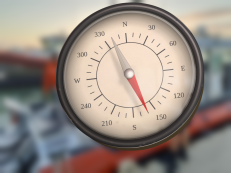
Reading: 160 °
